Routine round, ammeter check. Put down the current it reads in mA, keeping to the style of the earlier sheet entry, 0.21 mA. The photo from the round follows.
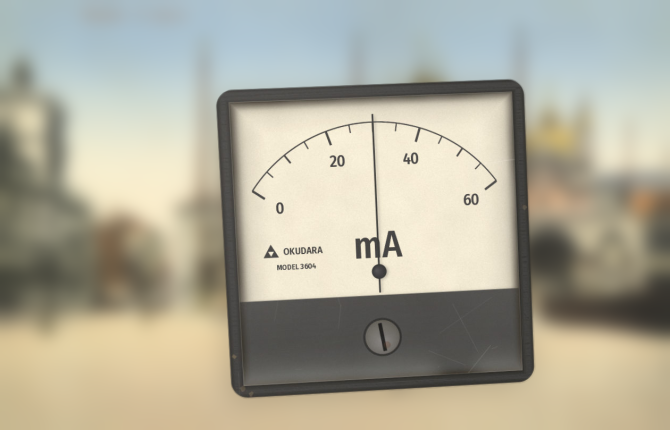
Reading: 30 mA
